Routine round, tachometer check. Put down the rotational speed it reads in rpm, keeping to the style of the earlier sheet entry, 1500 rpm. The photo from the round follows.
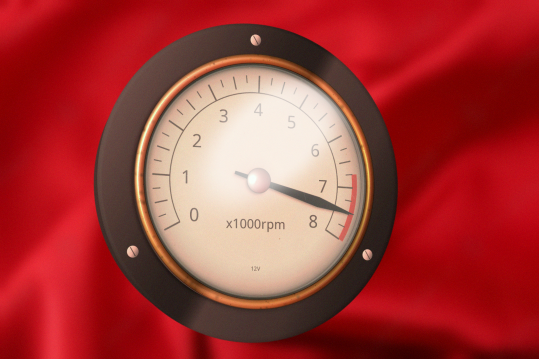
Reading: 7500 rpm
